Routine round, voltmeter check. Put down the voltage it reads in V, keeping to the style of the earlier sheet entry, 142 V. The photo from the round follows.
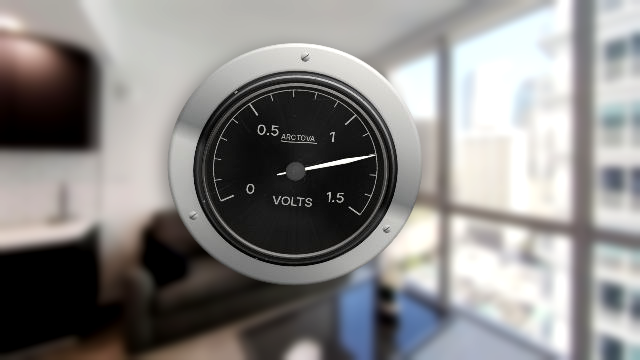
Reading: 1.2 V
